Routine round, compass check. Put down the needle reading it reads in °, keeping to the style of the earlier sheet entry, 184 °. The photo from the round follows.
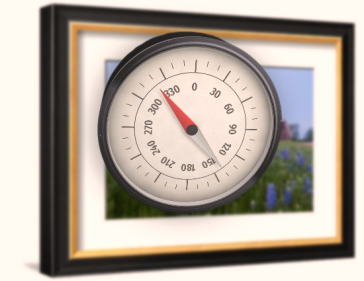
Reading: 320 °
